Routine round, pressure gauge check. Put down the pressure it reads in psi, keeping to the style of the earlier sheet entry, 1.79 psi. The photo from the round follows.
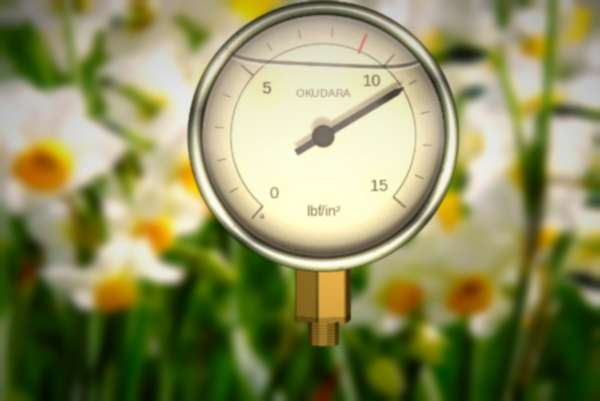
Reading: 11 psi
